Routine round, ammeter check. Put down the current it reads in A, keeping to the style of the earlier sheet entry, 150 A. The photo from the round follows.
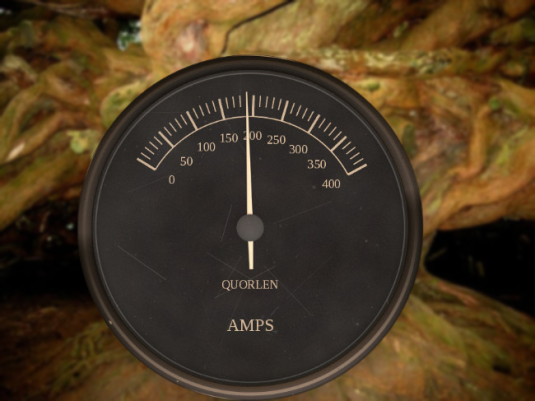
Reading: 190 A
